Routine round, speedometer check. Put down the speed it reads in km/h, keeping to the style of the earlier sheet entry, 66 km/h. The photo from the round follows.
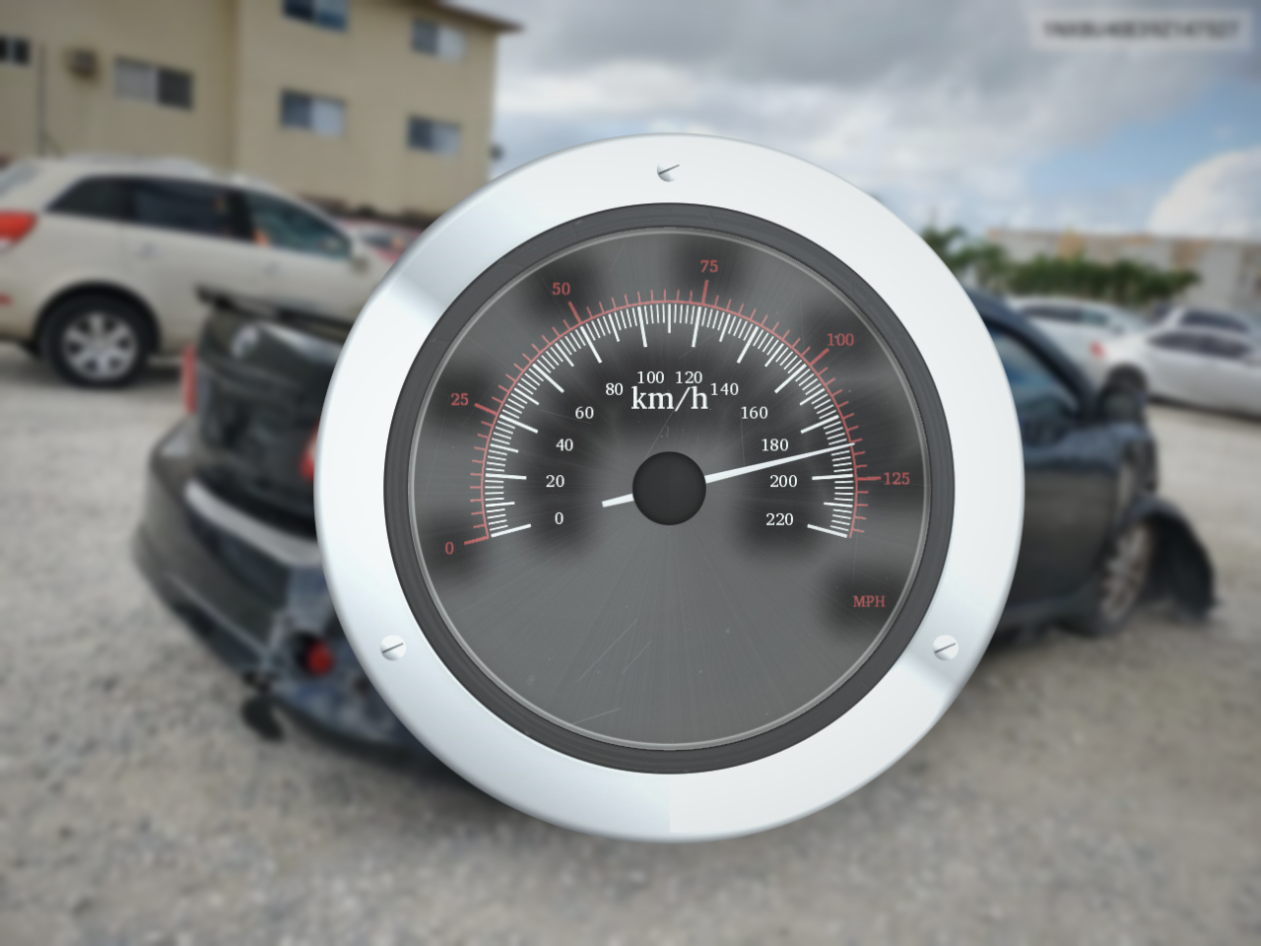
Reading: 190 km/h
